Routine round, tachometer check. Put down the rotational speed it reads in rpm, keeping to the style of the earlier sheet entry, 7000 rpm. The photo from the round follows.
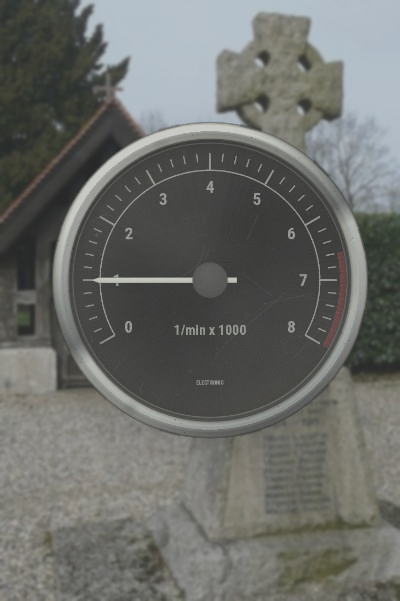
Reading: 1000 rpm
